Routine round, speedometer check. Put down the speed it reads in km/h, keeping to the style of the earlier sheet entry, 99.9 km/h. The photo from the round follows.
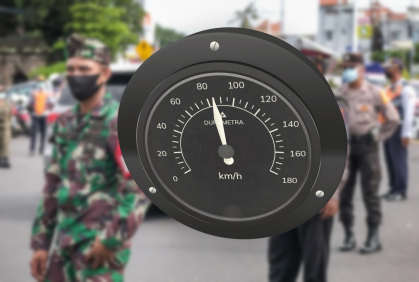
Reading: 85 km/h
